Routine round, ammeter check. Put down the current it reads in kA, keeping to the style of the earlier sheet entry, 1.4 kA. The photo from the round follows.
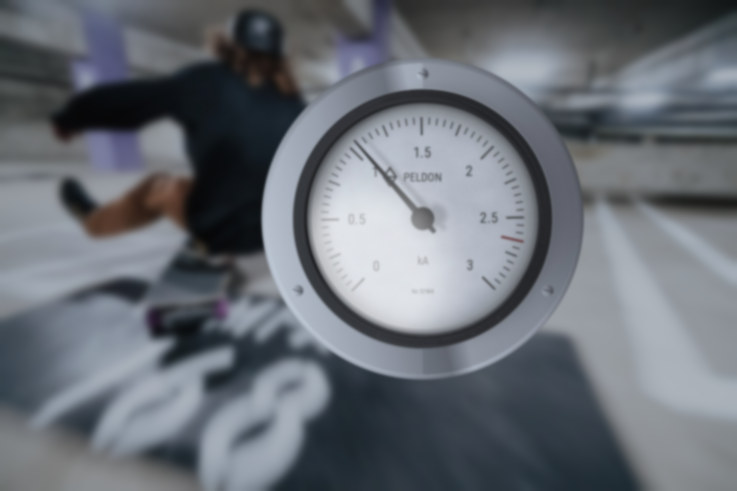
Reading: 1.05 kA
